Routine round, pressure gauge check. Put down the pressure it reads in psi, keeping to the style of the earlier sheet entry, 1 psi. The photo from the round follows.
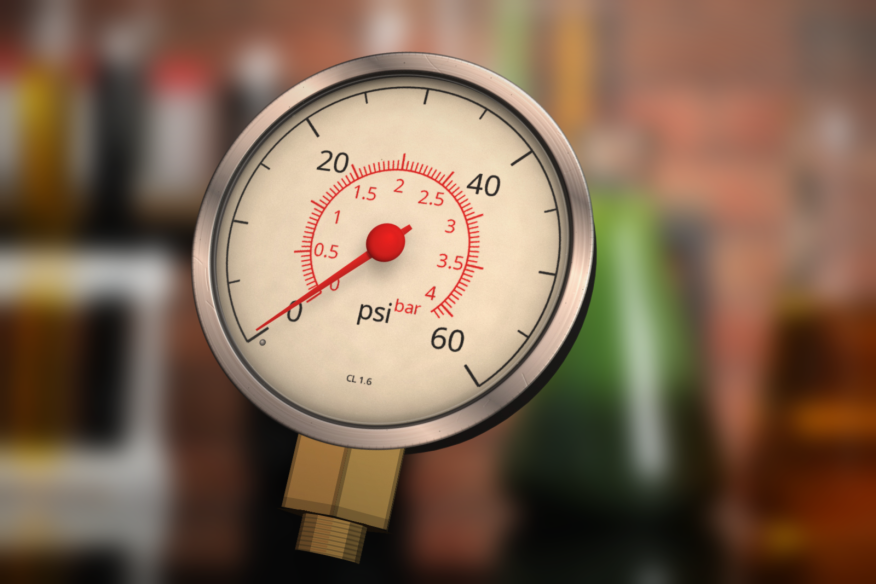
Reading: 0 psi
